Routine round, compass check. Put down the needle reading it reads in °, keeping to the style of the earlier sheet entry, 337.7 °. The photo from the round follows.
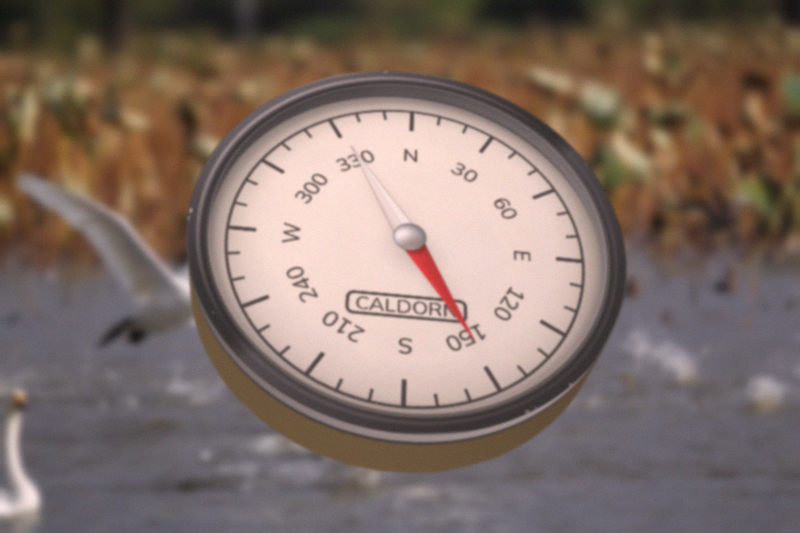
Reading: 150 °
